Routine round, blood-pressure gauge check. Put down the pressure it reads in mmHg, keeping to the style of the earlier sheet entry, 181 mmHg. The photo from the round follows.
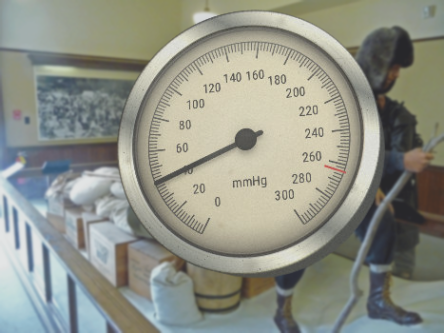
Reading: 40 mmHg
